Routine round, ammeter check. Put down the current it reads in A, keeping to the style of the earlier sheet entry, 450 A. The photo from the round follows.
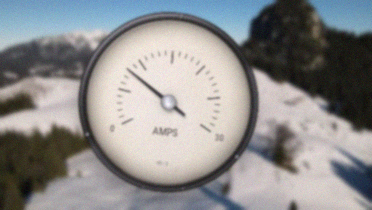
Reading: 8 A
